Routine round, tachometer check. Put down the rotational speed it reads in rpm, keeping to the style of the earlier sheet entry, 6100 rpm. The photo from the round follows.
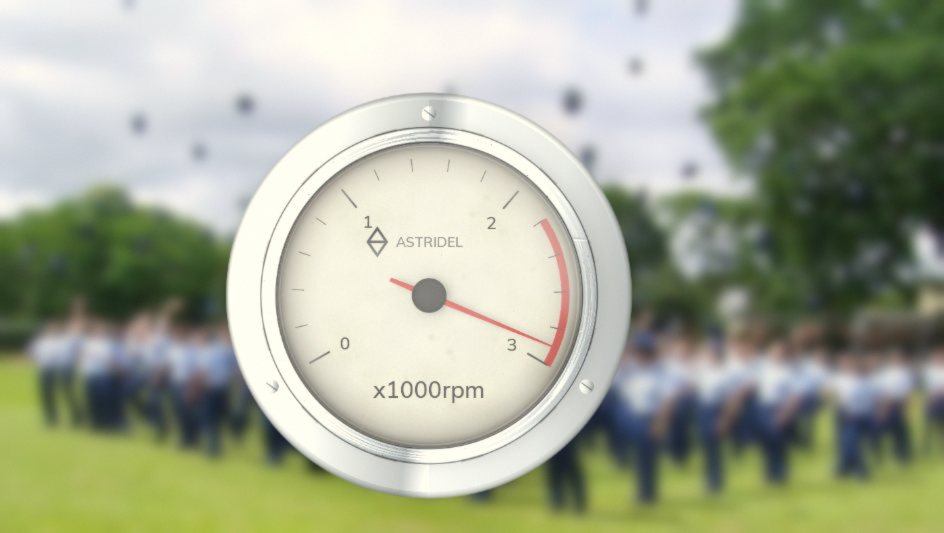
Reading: 2900 rpm
